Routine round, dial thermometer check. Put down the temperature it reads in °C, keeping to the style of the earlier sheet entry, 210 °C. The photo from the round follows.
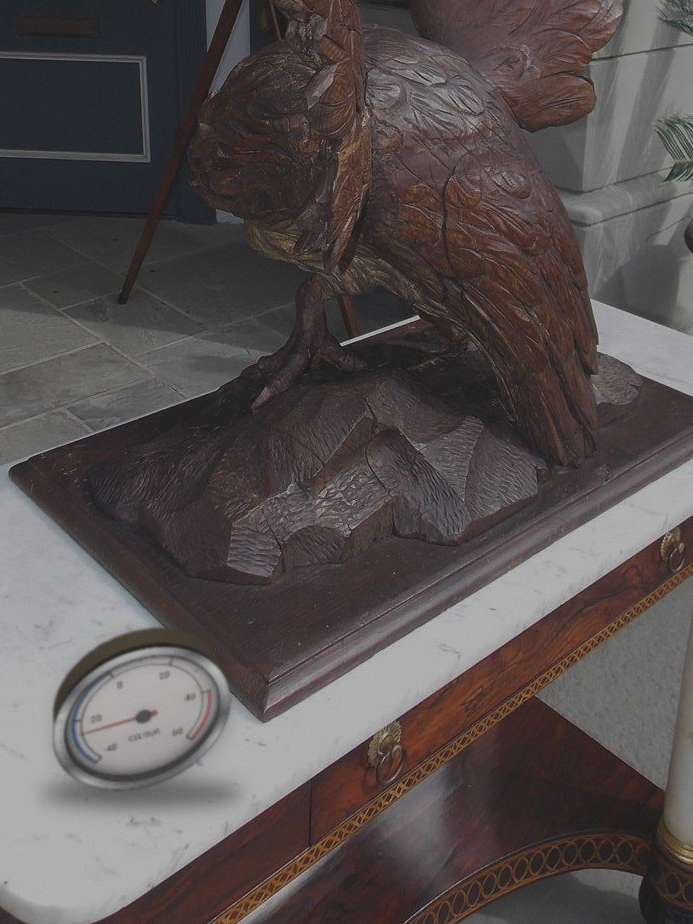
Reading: -25 °C
